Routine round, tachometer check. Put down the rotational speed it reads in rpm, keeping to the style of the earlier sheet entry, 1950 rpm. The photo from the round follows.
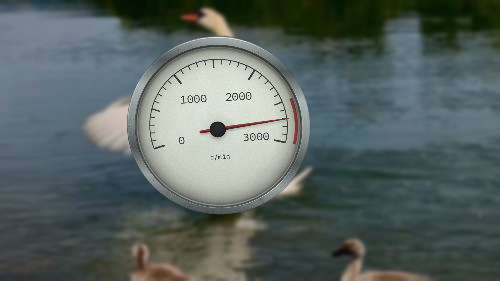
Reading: 2700 rpm
